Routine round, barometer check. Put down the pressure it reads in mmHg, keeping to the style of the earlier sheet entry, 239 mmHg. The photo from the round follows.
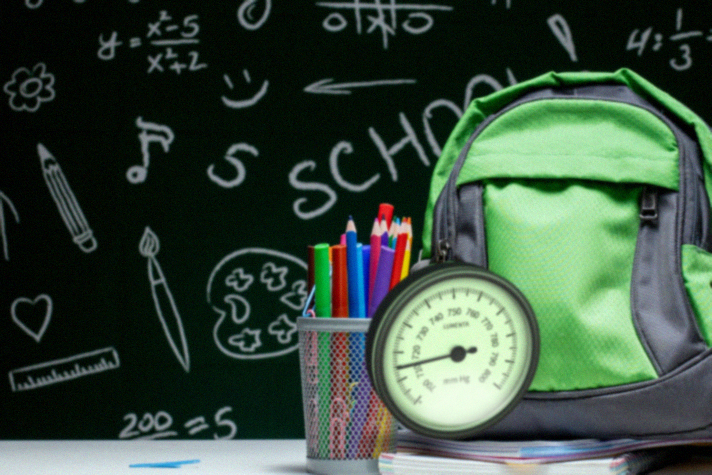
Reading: 715 mmHg
